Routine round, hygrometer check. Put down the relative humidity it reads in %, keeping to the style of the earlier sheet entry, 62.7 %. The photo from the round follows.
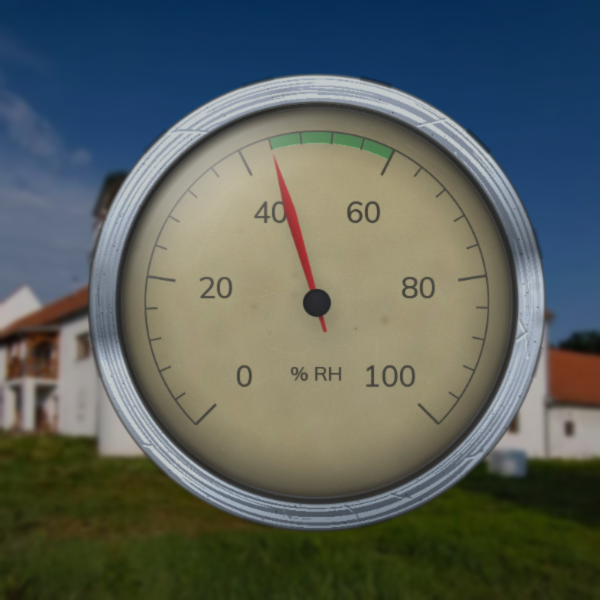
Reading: 44 %
